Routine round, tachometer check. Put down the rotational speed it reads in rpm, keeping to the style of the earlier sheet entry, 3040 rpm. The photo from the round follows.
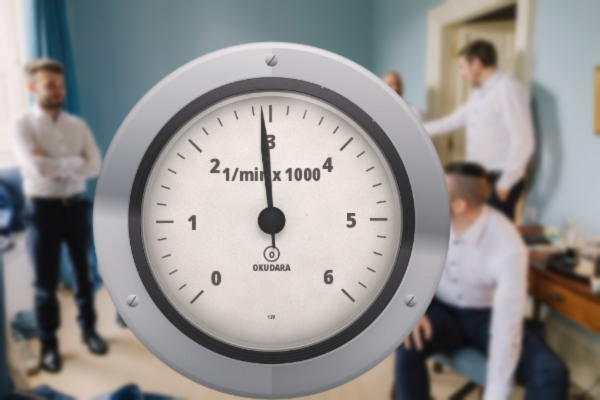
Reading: 2900 rpm
